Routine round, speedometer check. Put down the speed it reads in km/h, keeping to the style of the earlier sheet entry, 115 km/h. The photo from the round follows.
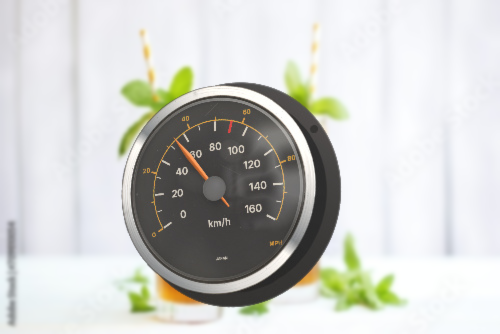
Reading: 55 km/h
